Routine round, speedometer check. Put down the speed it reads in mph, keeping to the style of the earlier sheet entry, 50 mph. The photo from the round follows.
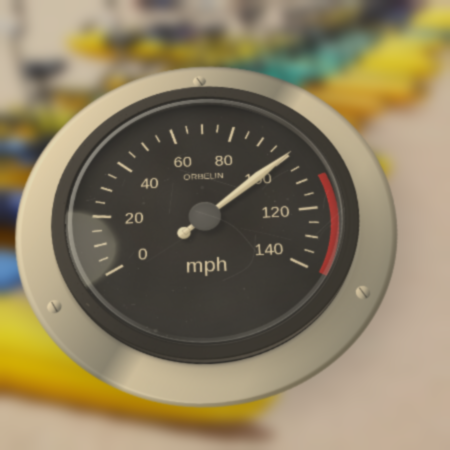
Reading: 100 mph
